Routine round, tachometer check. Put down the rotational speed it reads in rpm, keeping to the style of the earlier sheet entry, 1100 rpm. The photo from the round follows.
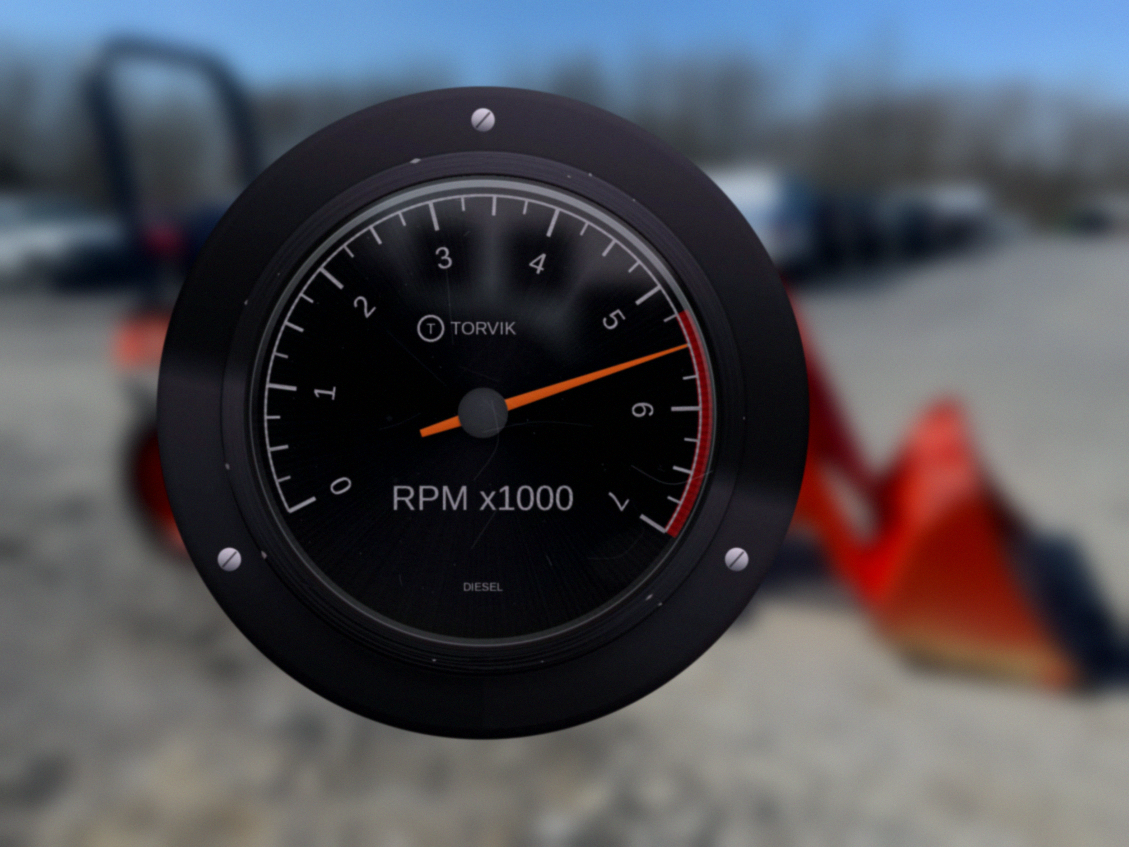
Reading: 5500 rpm
